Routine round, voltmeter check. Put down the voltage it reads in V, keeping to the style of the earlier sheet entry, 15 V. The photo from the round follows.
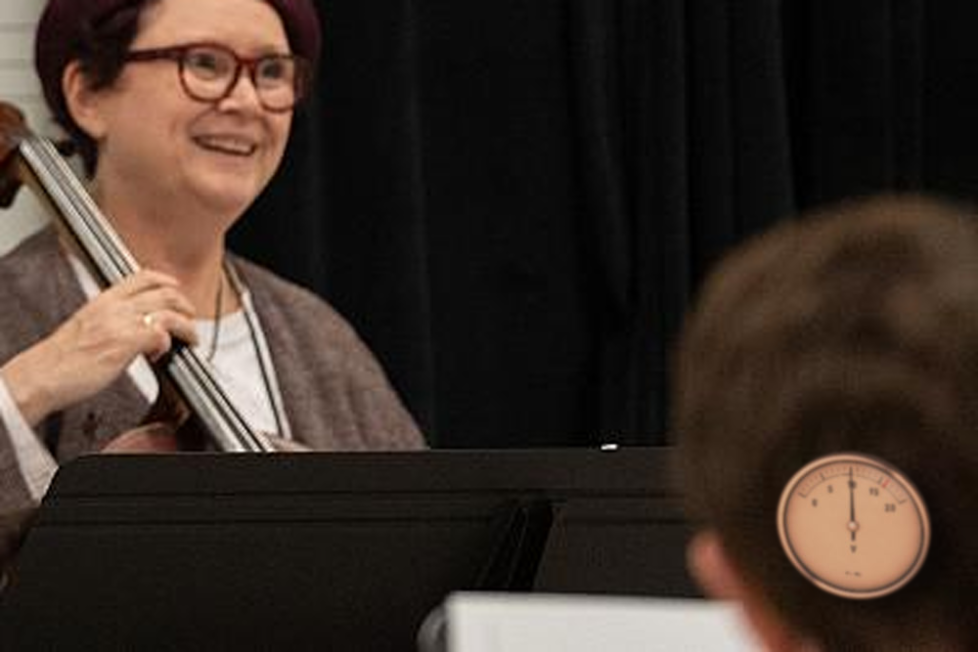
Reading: 10 V
